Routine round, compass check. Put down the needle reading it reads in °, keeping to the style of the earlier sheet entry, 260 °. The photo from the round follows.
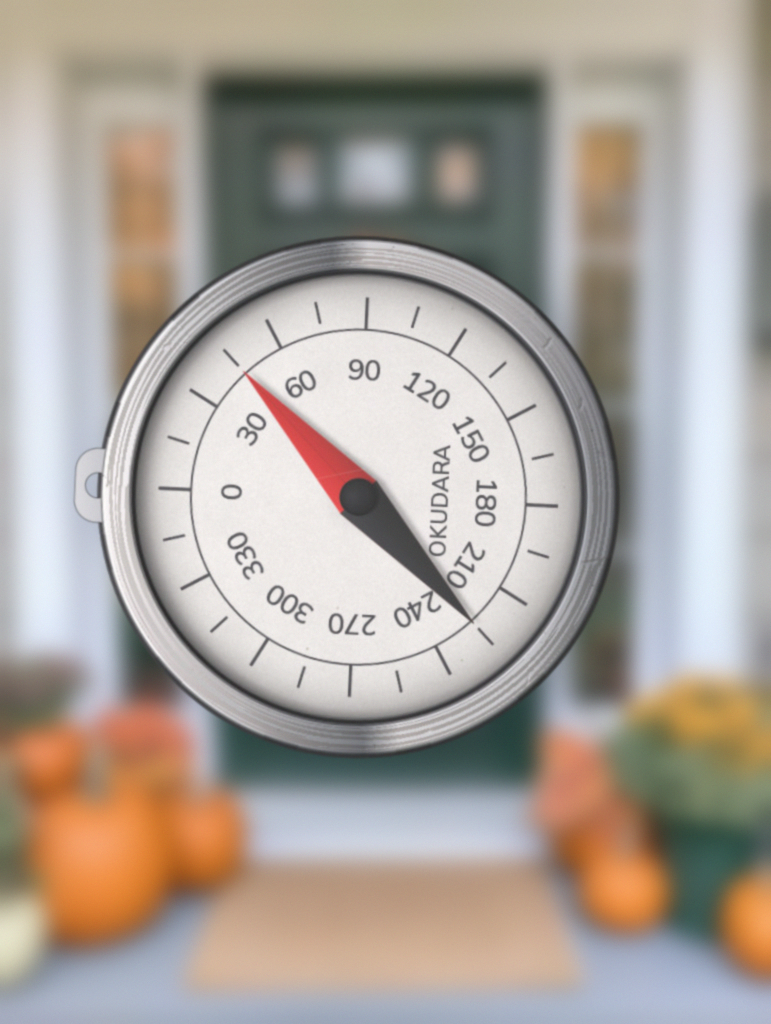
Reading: 45 °
